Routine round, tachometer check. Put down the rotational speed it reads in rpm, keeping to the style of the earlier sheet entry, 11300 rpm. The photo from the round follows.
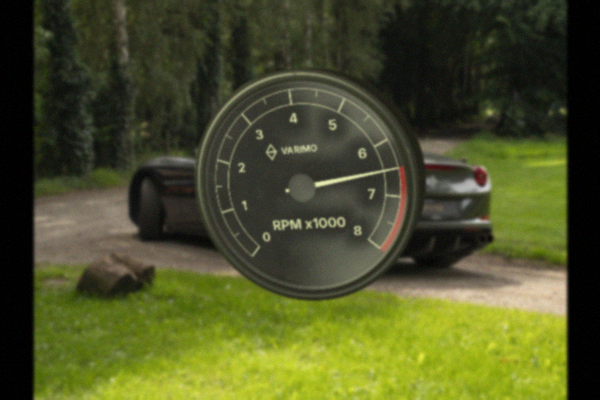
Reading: 6500 rpm
